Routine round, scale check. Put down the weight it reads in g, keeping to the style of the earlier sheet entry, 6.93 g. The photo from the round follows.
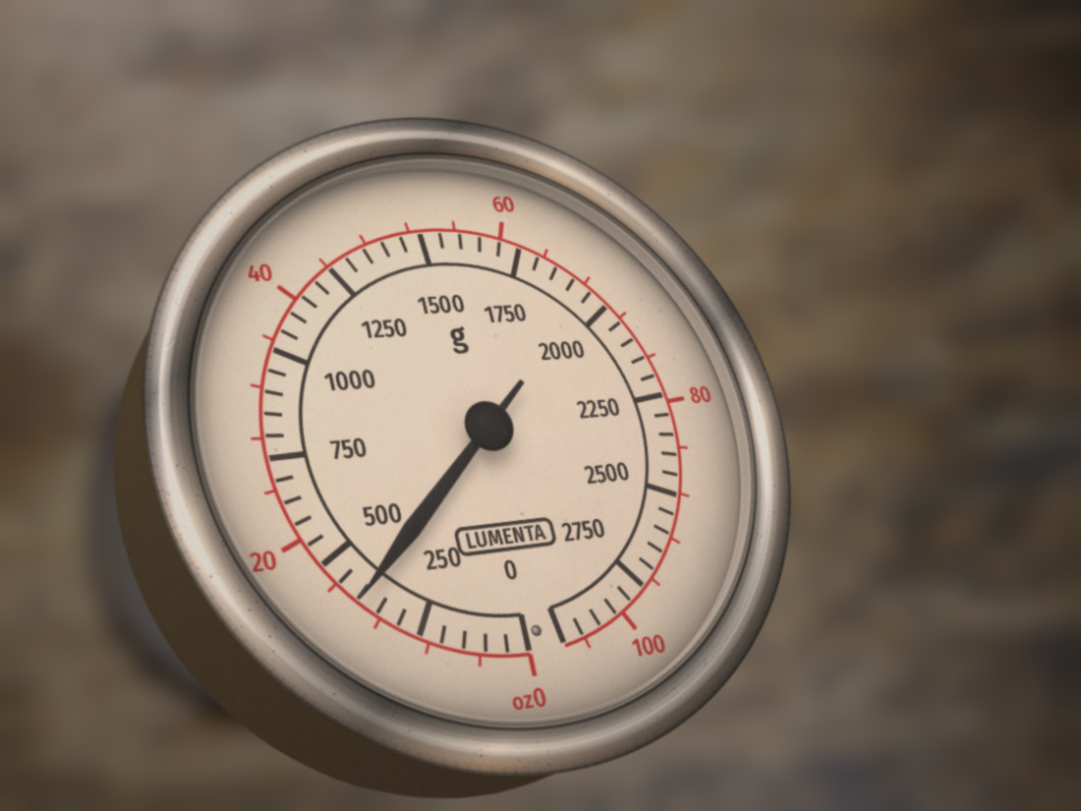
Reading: 400 g
